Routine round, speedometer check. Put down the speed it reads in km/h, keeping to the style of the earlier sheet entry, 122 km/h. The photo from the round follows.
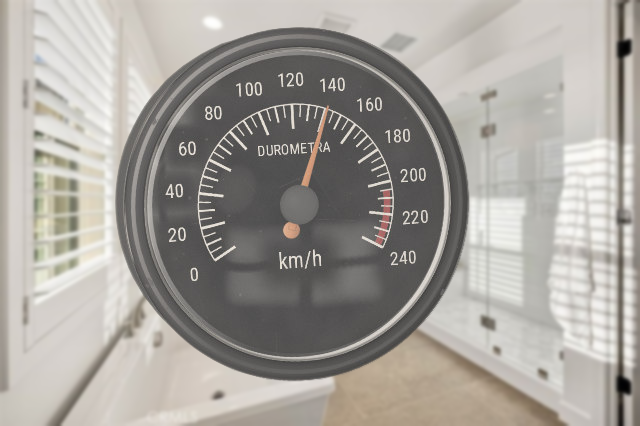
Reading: 140 km/h
